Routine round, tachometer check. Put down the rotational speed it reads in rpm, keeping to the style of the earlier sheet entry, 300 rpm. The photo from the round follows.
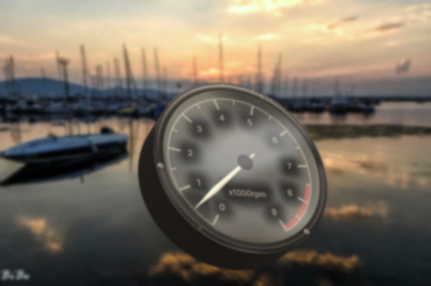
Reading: 500 rpm
